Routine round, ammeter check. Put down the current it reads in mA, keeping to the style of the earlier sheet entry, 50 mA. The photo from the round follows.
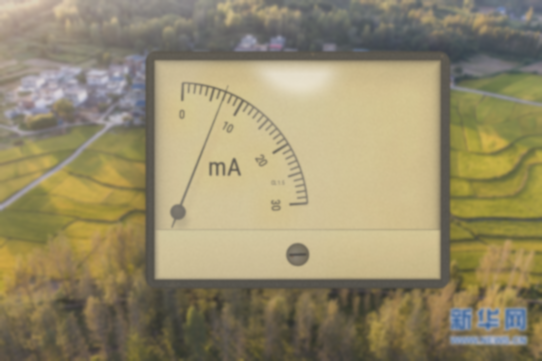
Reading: 7 mA
